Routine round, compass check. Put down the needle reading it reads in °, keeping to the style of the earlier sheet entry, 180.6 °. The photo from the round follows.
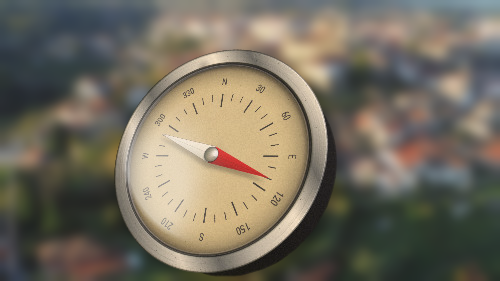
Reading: 110 °
